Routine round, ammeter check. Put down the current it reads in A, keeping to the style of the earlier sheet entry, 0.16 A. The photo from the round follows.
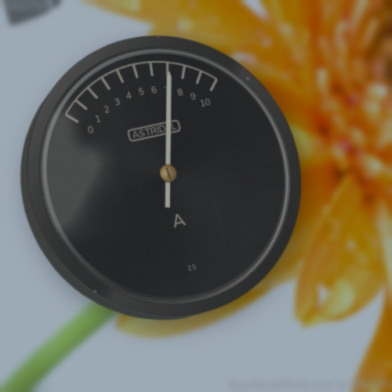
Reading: 7 A
